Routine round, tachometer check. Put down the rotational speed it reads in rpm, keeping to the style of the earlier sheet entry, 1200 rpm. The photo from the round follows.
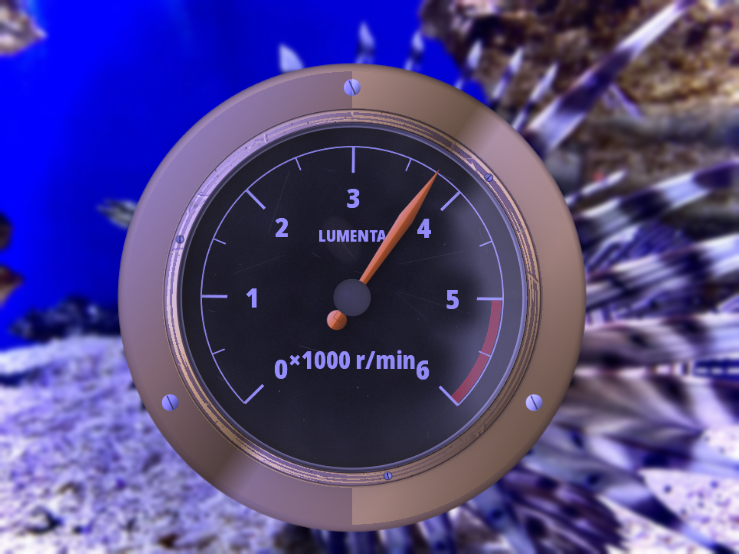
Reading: 3750 rpm
